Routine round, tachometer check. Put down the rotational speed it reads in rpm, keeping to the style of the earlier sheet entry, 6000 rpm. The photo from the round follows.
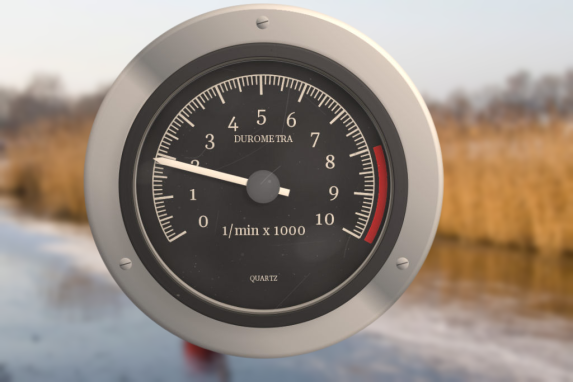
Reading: 1900 rpm
